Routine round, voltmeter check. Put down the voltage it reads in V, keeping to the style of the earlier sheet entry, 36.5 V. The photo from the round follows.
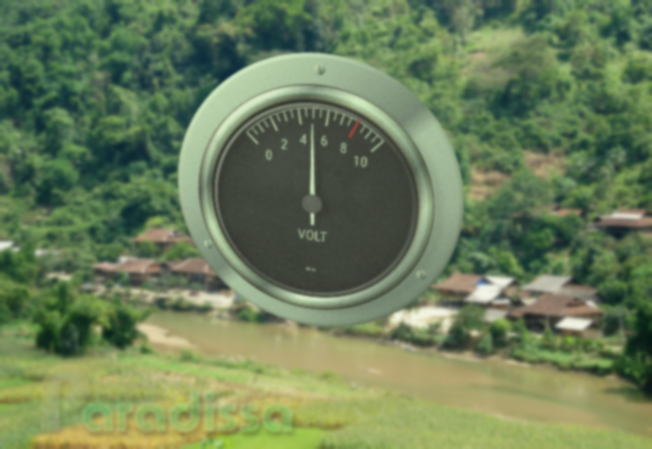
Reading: 5 V
